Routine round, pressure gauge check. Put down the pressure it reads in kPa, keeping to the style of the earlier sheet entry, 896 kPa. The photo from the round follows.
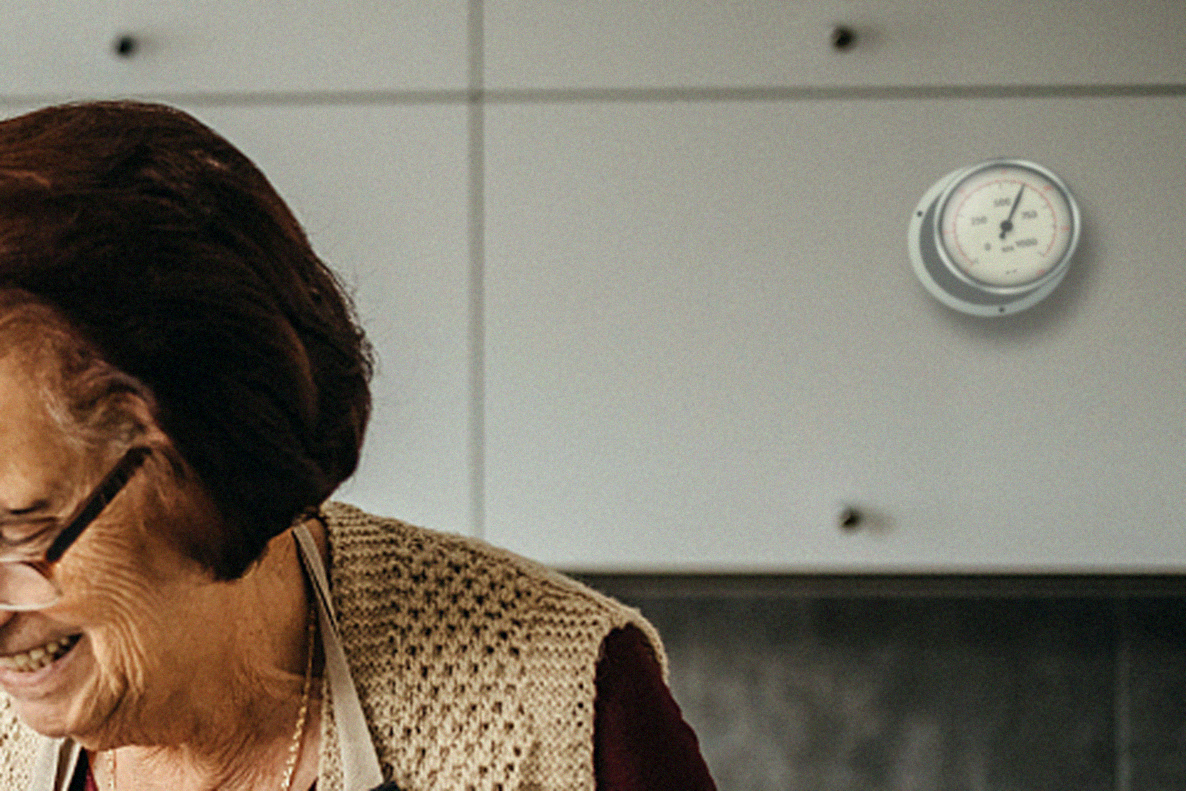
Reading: 600 kPa
